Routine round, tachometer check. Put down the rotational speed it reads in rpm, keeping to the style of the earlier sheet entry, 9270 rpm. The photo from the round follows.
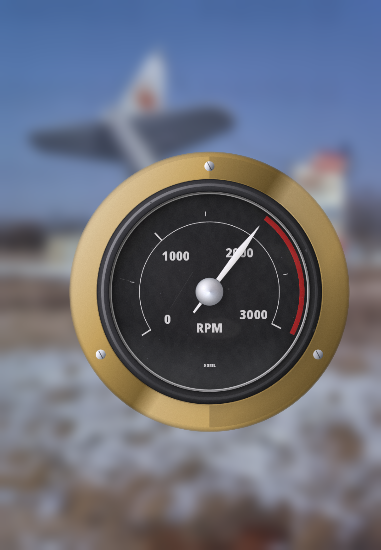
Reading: 2000 rpm
